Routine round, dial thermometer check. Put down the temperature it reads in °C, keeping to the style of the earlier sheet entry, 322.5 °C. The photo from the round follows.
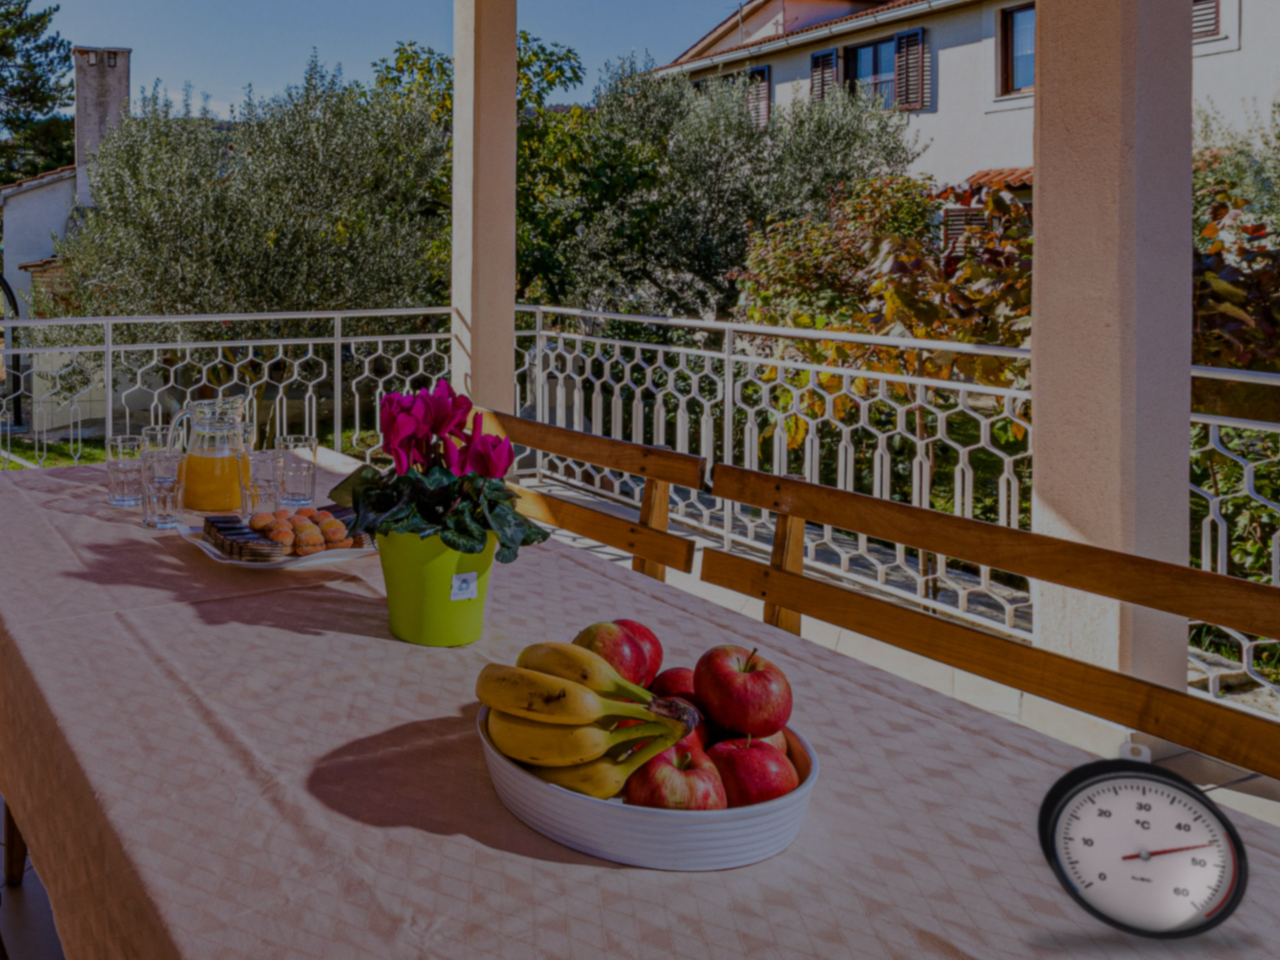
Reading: 45 °C
